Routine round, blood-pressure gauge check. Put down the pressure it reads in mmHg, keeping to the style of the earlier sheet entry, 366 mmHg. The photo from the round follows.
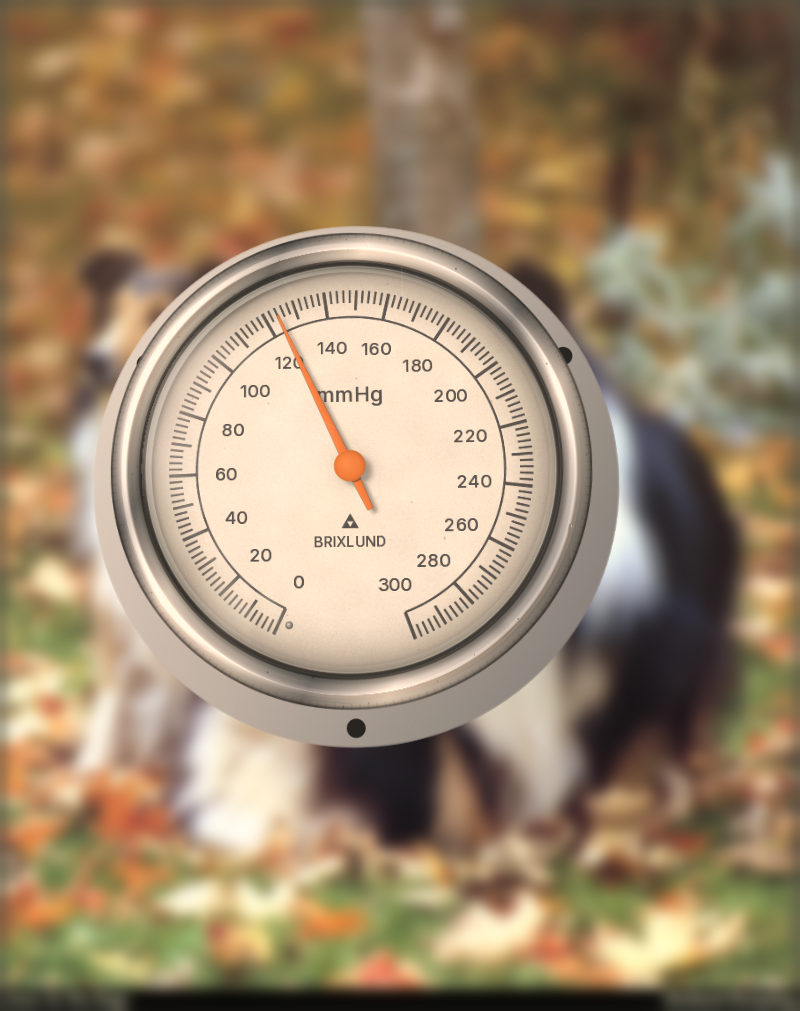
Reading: 124 mmHg
